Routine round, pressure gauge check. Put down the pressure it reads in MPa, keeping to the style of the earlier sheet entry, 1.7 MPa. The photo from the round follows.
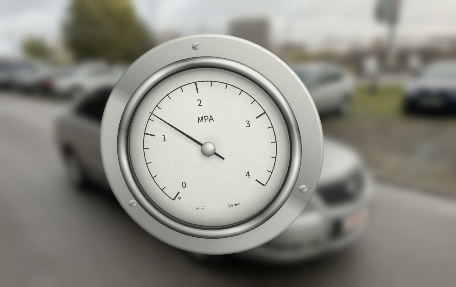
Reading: 1.3 MPa
